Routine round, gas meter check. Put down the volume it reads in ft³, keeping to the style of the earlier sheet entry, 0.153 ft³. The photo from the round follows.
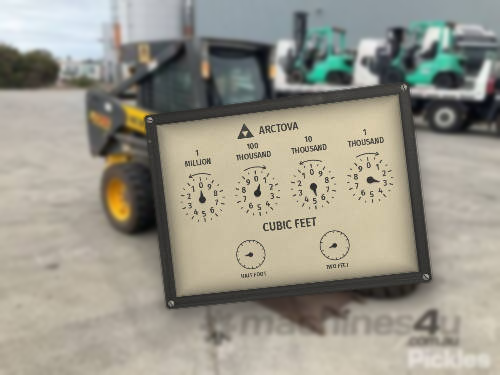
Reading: 5300 ft³
